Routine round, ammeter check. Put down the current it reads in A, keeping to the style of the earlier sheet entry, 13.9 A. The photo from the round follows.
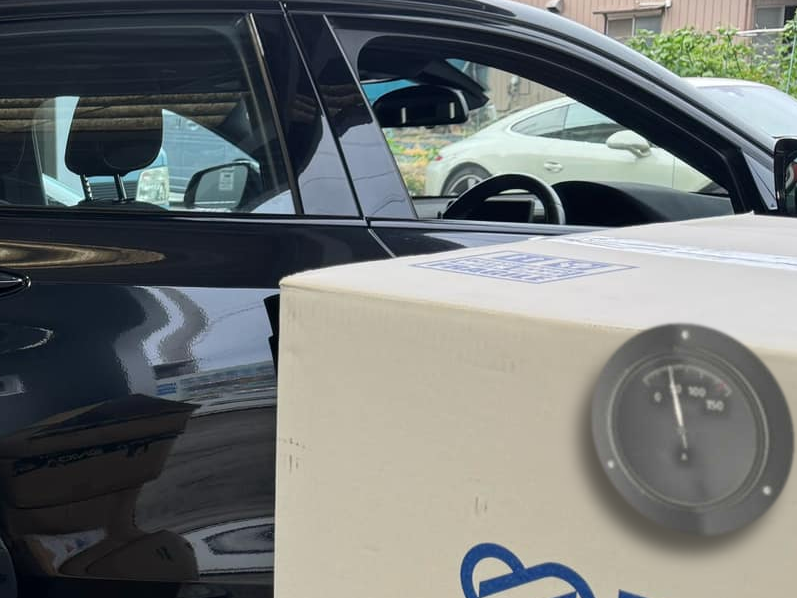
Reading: 50 A
